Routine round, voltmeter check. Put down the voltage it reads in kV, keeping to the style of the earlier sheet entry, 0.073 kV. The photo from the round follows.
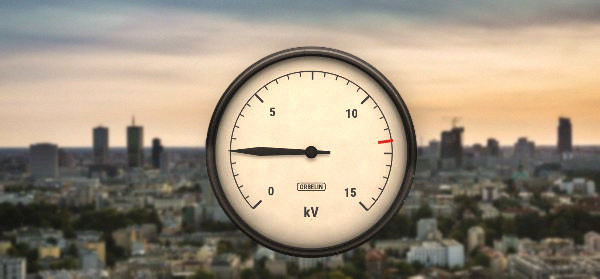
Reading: 2.5 kV
